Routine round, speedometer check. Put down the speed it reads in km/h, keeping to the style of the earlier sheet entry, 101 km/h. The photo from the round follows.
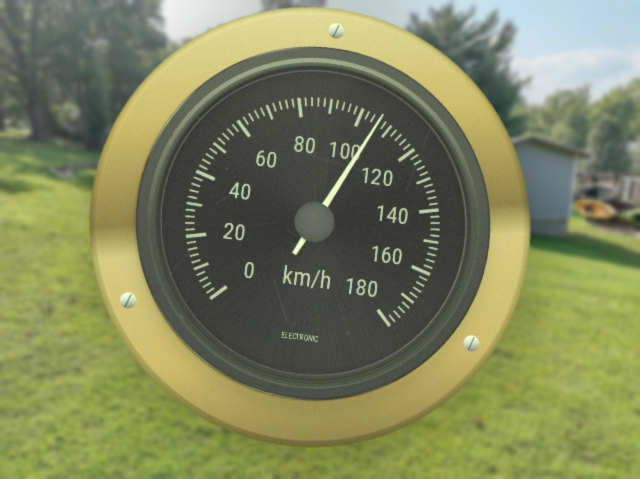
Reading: 106 km/h
